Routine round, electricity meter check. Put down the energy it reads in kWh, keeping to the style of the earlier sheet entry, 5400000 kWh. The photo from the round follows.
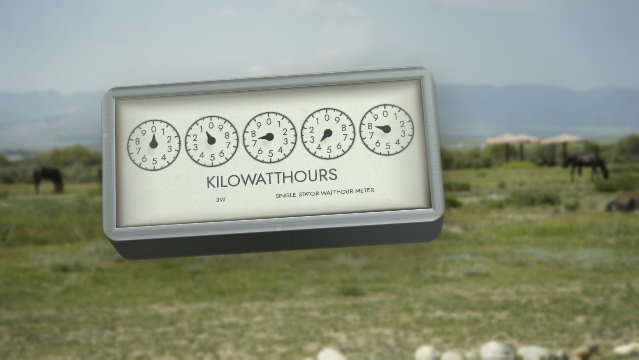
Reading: 738 kWh
